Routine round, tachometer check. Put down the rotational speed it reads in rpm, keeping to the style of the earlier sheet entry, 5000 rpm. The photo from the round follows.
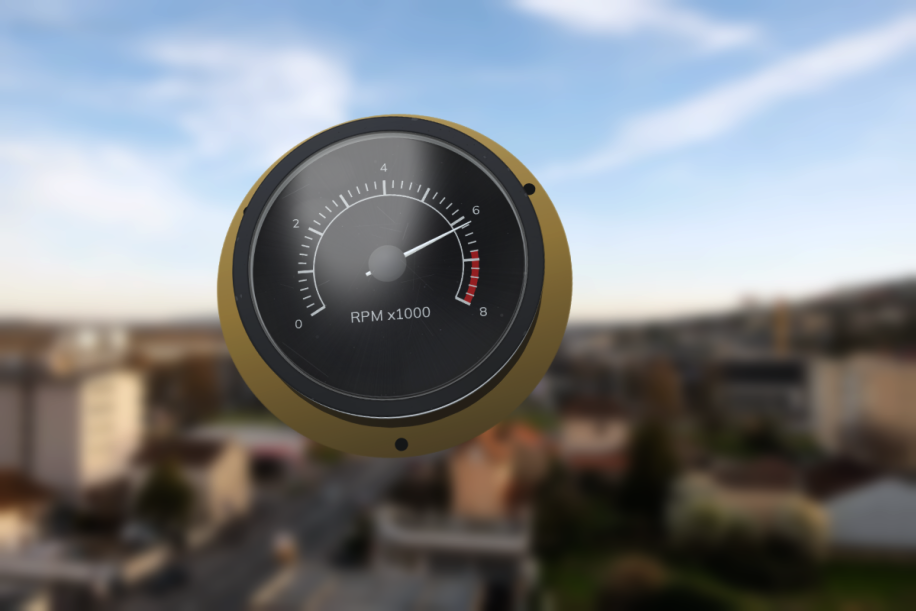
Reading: 6200 rpm
